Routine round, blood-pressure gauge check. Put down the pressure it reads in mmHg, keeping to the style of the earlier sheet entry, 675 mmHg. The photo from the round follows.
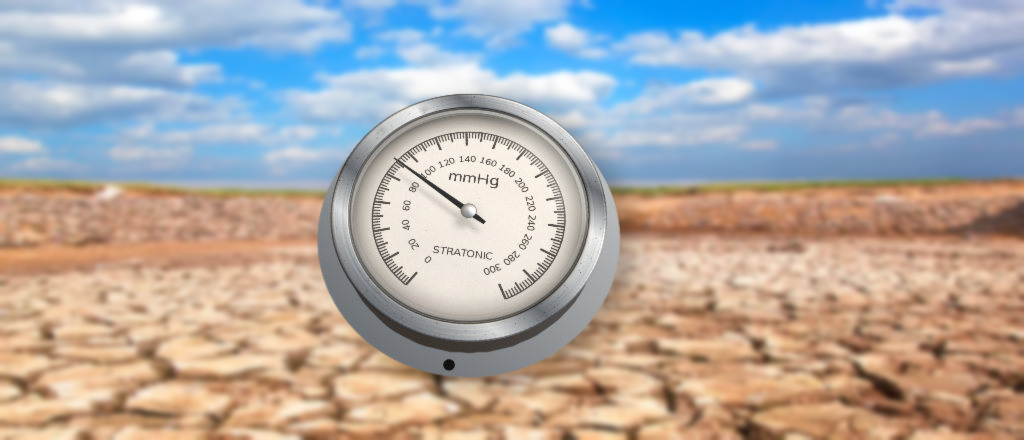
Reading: 90 mmHg
